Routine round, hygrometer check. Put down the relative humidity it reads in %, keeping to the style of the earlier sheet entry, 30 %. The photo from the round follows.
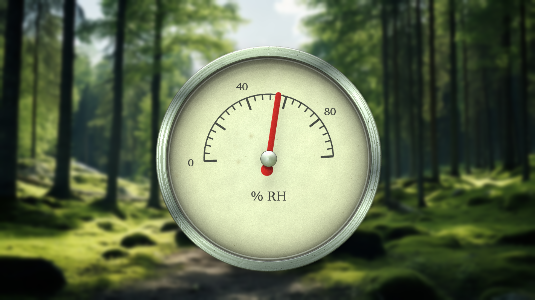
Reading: 56 %
